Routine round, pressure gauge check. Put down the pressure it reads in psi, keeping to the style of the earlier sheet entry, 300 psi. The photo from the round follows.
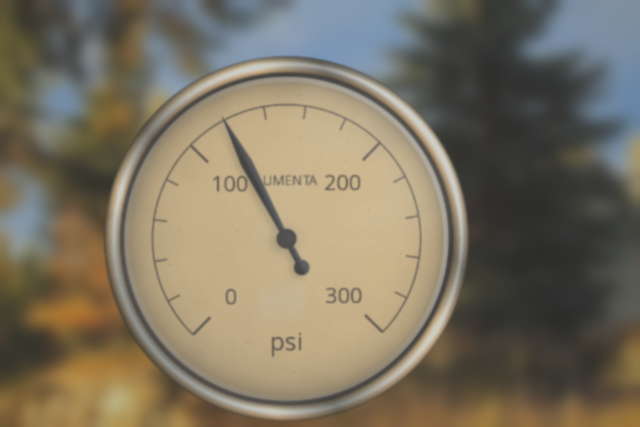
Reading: 120 psi
